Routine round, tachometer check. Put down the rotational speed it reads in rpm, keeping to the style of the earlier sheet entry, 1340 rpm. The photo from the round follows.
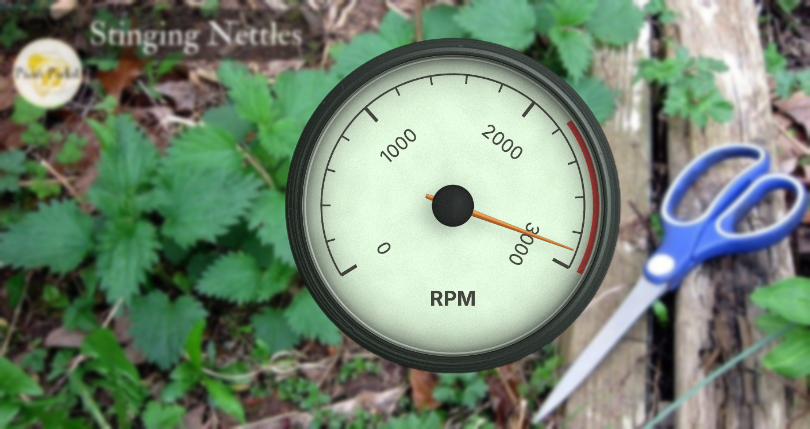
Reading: 2900 rpm
